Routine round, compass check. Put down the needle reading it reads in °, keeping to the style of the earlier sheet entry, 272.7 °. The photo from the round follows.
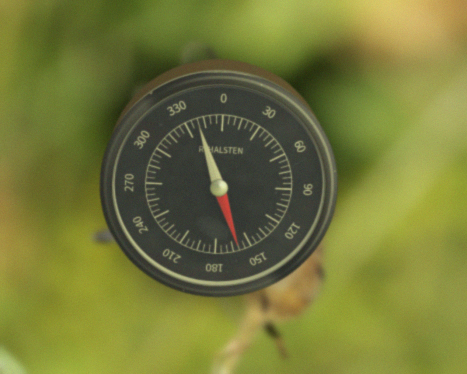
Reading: 160 °
